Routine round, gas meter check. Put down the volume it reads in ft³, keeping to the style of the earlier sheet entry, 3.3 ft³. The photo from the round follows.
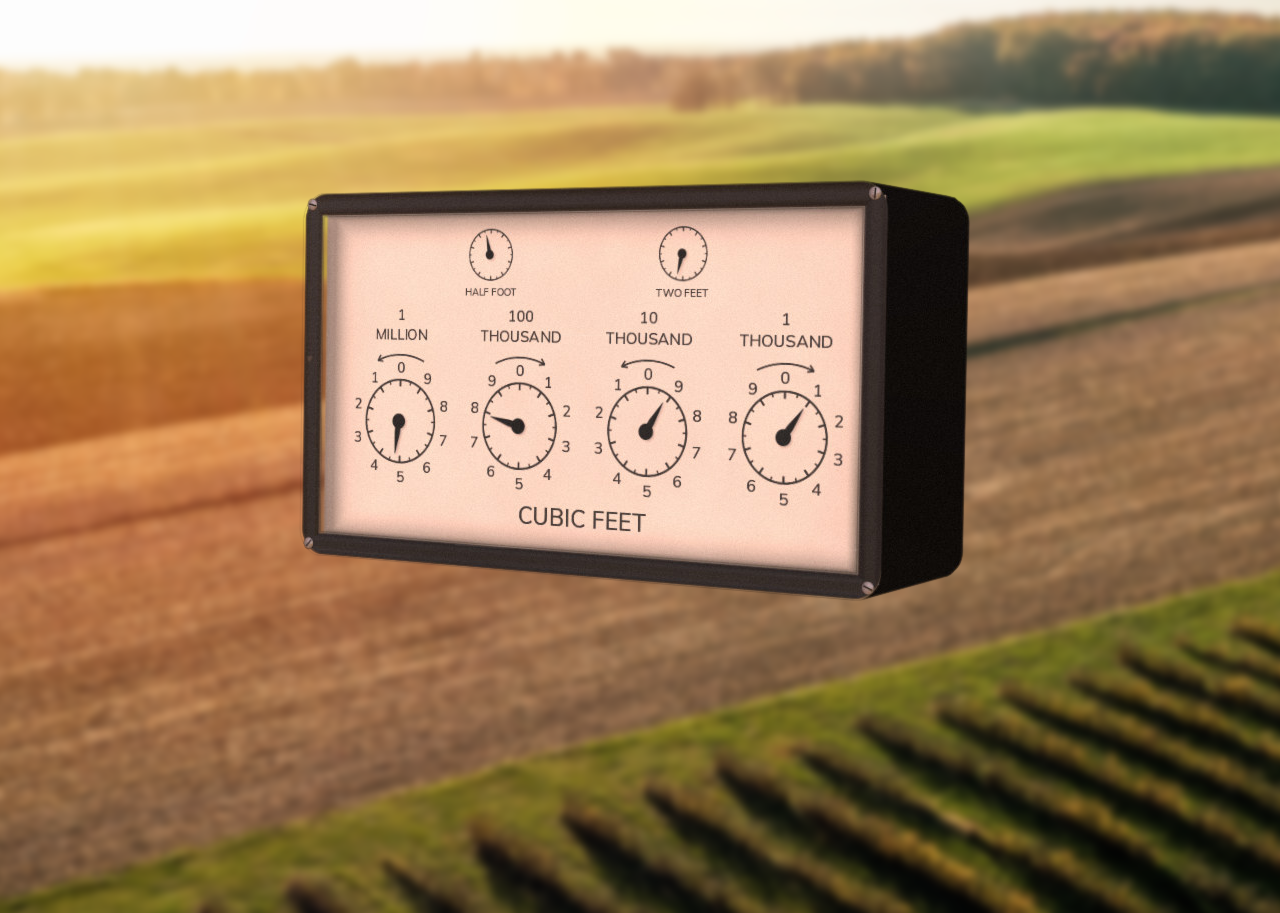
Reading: 479100 ft³
